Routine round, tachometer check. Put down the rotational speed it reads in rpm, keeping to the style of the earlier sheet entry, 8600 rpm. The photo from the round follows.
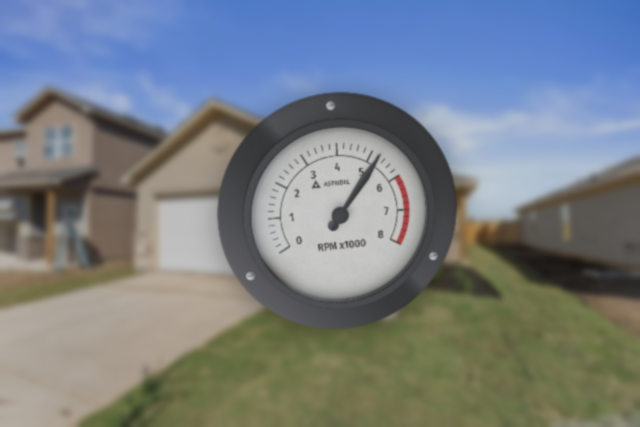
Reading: 5200 rpm
